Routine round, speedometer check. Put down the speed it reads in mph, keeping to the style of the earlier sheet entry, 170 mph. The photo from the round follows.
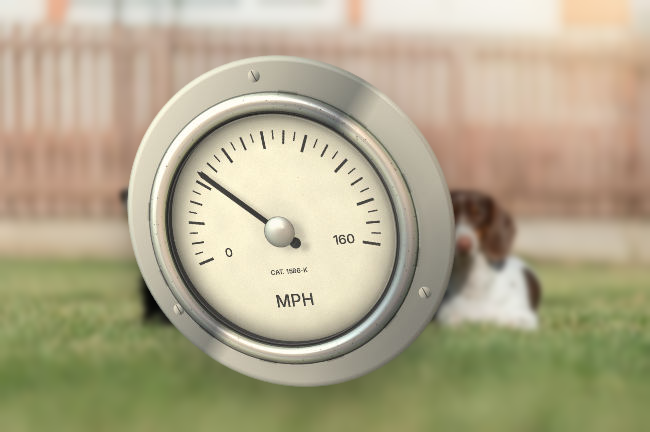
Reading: 45 mph
